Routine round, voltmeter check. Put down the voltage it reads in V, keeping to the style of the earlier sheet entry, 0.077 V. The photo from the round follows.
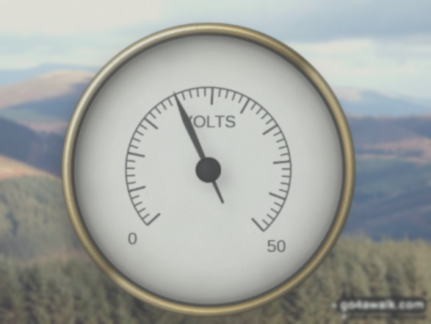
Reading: 20 V
